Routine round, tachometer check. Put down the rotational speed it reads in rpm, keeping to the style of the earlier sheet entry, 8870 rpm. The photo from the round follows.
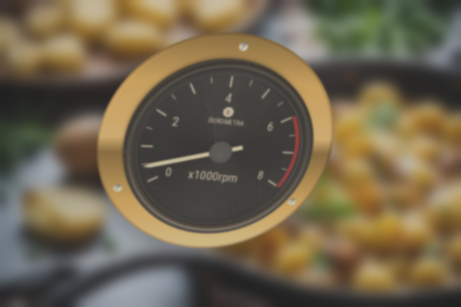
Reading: 500 rpm
